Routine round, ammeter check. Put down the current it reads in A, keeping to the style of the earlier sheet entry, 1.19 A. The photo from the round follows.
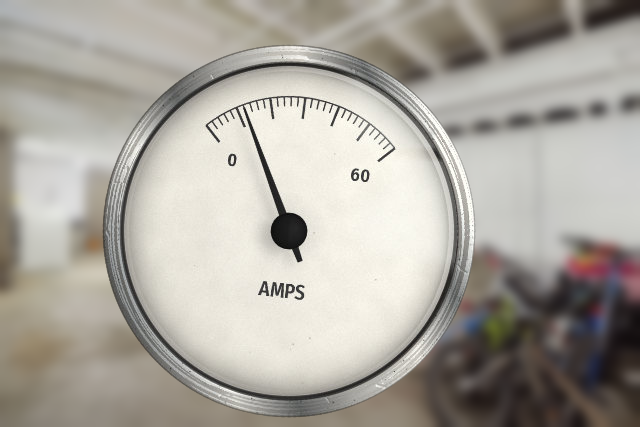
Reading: 12 A
